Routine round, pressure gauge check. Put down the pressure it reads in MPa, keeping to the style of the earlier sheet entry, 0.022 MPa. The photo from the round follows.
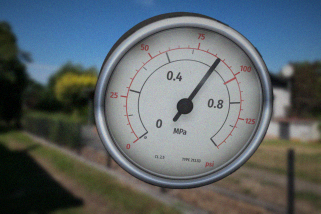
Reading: 0.6 MPa
